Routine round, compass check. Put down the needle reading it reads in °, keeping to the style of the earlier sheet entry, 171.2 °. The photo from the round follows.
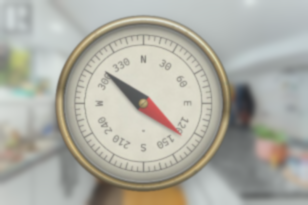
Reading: 130 °
